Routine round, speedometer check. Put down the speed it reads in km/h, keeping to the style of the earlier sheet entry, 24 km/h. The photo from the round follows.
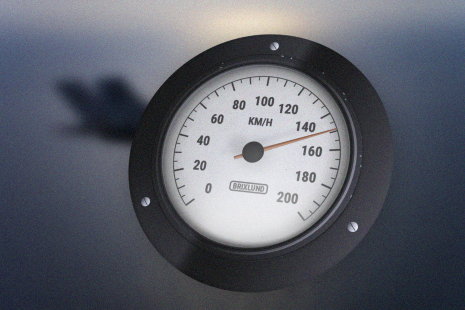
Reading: 150 km/h
